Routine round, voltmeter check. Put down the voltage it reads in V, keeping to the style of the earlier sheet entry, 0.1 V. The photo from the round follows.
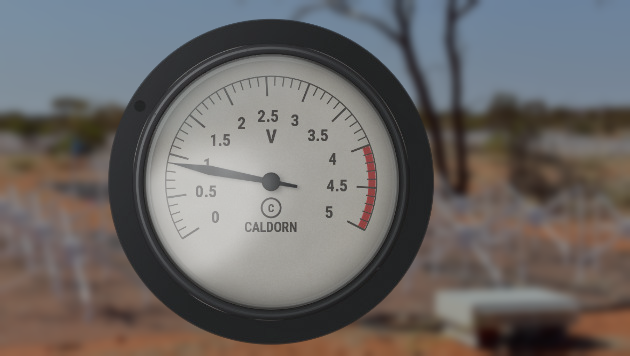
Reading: 0.9 V
